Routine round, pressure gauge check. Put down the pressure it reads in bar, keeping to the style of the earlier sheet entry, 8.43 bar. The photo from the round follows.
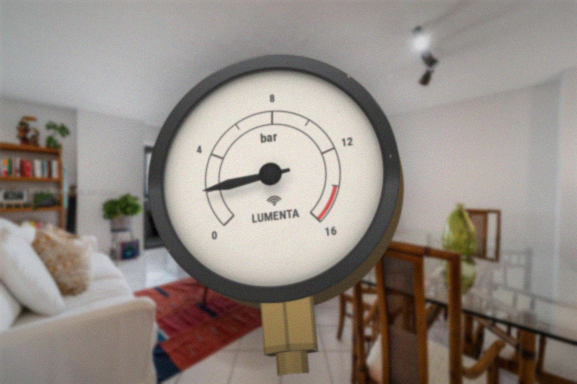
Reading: 2 bar
